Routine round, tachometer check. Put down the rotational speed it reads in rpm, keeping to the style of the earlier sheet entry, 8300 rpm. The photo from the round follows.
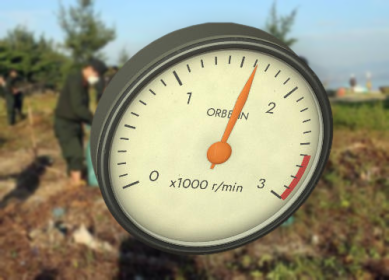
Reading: 1600 rpm
